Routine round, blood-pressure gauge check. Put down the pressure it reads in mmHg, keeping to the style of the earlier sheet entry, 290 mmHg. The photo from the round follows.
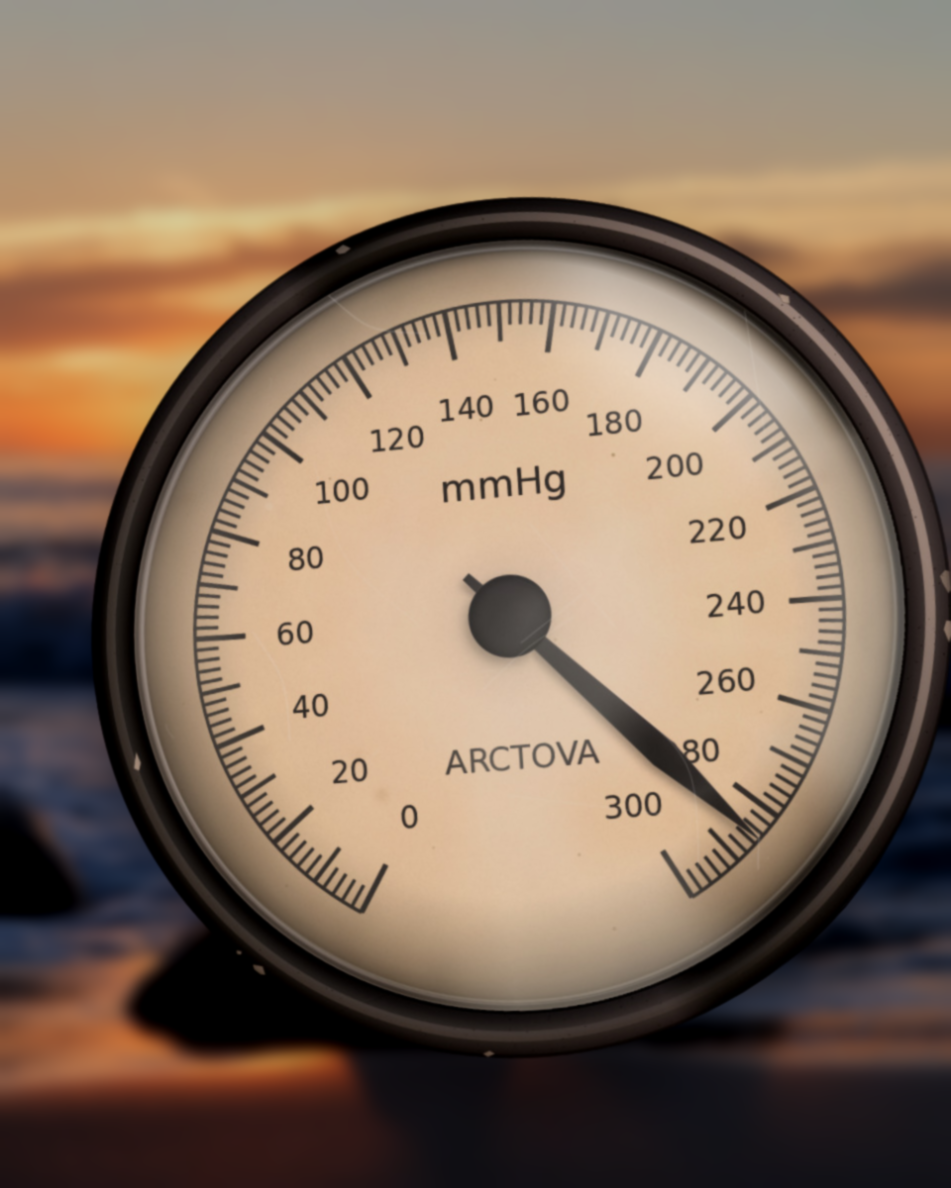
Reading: 285 mmHg
